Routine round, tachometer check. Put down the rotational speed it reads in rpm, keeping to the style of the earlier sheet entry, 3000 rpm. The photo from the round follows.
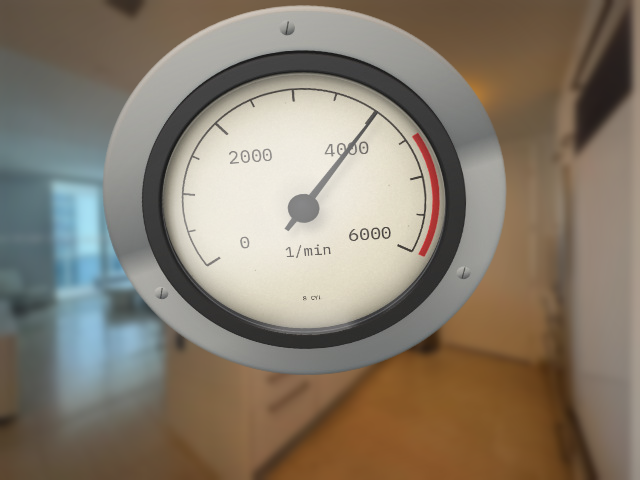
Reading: 4000 rpm
